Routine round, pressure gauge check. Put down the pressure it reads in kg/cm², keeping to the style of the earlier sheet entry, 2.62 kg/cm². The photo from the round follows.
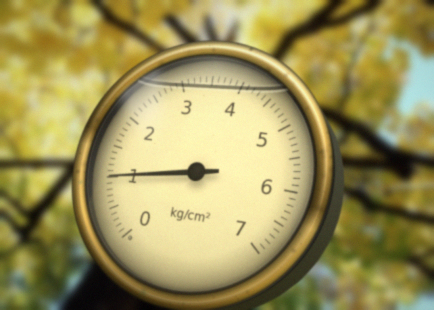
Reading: 1 kg/cm²
